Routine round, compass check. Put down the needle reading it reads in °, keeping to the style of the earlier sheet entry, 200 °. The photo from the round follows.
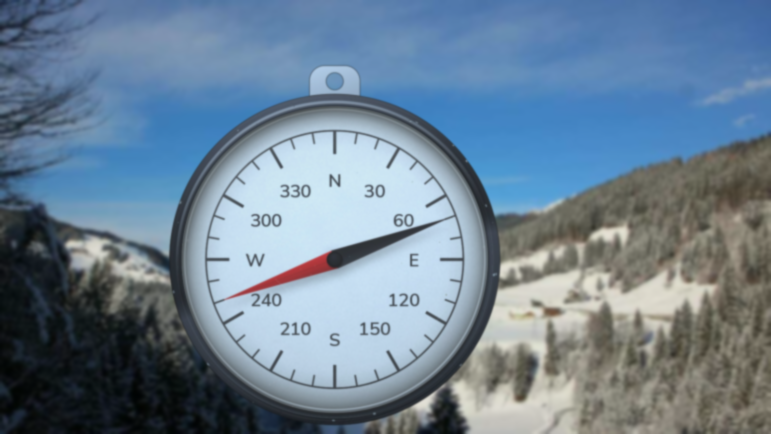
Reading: 250 °
